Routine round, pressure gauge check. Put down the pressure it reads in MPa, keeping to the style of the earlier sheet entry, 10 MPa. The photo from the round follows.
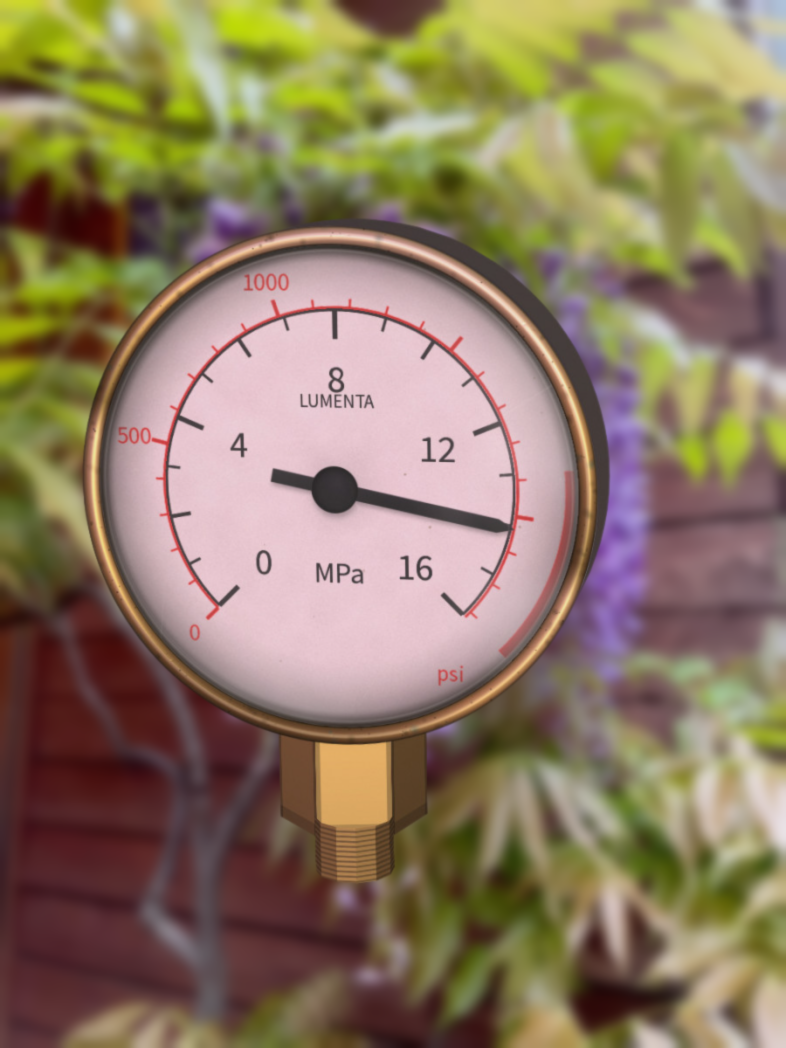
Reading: 14 MPa
